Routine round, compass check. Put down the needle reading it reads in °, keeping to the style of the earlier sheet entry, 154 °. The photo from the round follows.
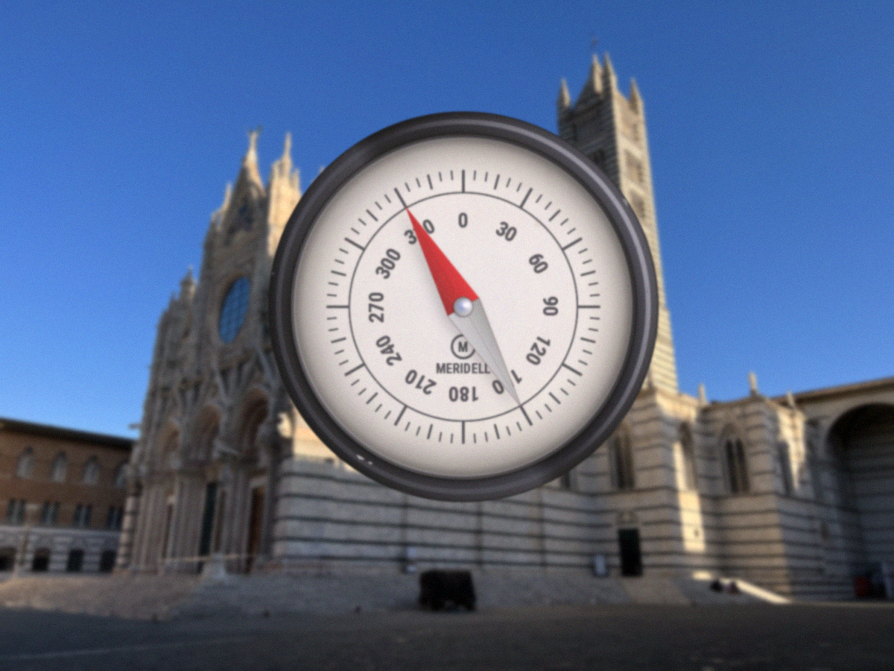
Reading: 330 °
